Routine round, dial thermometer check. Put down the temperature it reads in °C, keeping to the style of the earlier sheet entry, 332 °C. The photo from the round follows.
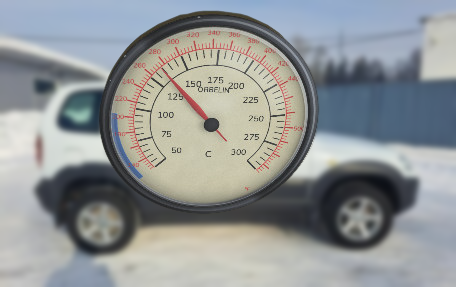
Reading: 135 °C
